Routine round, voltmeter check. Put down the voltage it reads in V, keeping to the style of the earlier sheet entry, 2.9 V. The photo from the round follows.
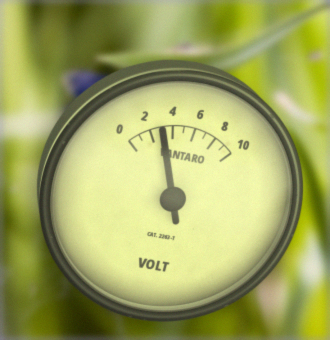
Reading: 3 V
